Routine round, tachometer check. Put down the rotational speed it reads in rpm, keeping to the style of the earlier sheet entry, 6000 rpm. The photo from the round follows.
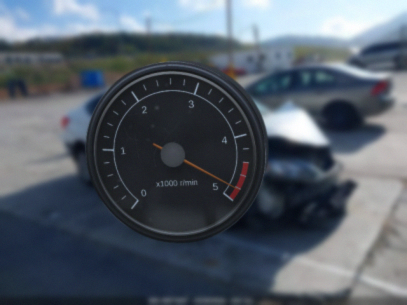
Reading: 4800 rpm
